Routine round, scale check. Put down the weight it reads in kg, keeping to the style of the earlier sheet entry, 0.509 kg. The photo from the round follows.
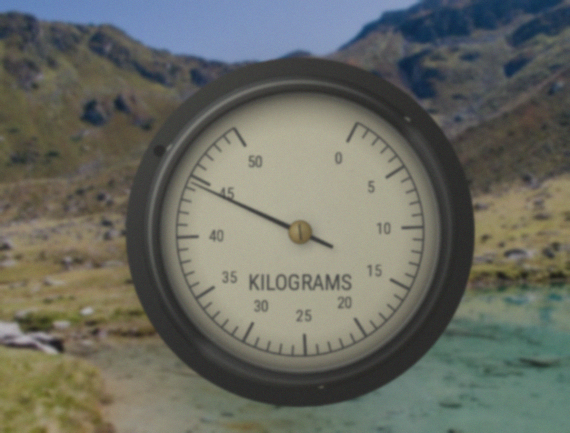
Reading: 44.5 kg
